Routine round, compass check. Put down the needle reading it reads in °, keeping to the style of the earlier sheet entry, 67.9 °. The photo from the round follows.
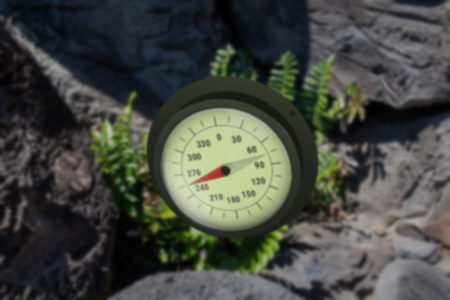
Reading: 255 °
